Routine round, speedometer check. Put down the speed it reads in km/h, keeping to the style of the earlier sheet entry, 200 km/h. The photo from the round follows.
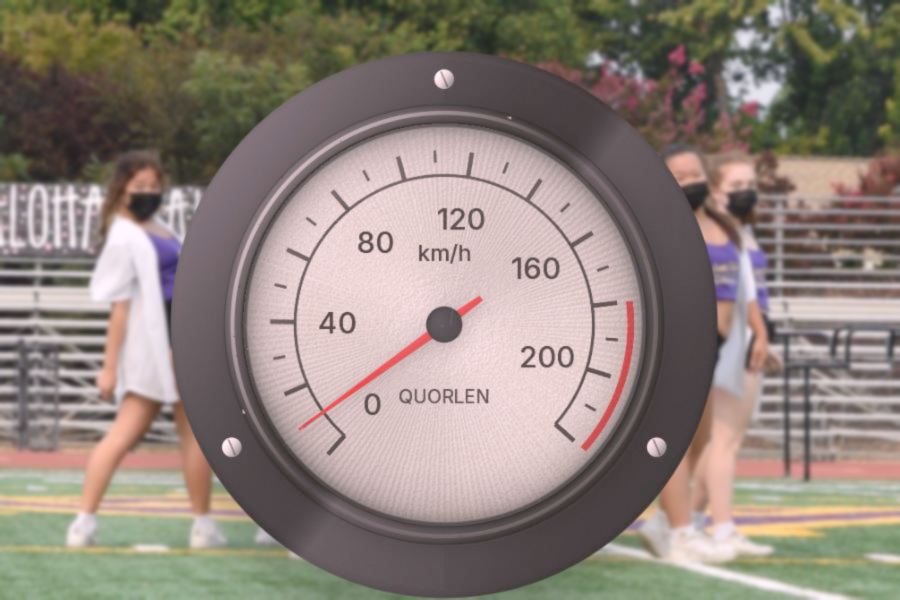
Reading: 10 km/h
